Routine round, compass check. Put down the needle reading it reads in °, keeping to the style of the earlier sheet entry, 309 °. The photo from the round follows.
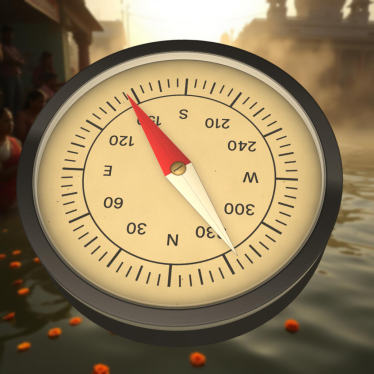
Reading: 145 °
